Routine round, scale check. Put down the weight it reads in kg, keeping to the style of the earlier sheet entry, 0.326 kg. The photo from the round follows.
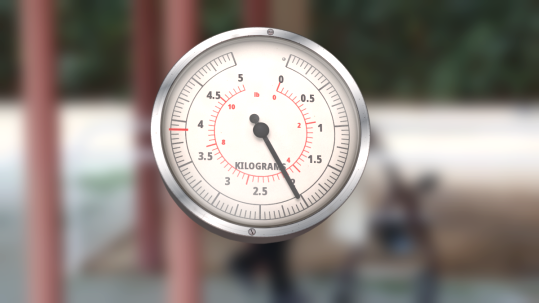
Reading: 2.05 kg
